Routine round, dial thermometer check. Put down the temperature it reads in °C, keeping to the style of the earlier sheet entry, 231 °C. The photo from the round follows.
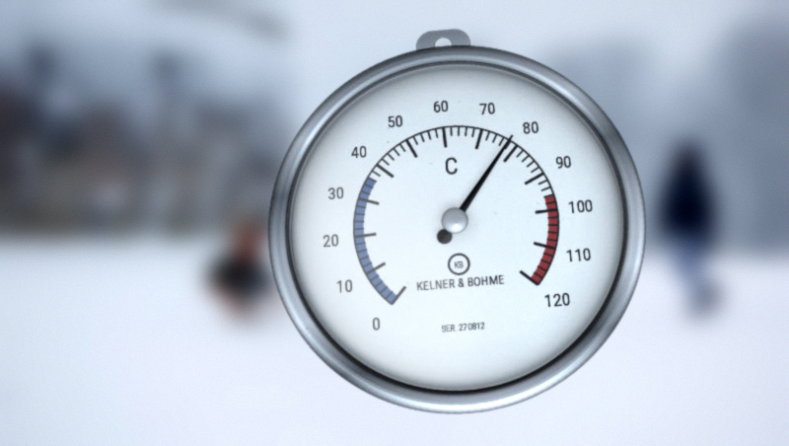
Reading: 78 °C
